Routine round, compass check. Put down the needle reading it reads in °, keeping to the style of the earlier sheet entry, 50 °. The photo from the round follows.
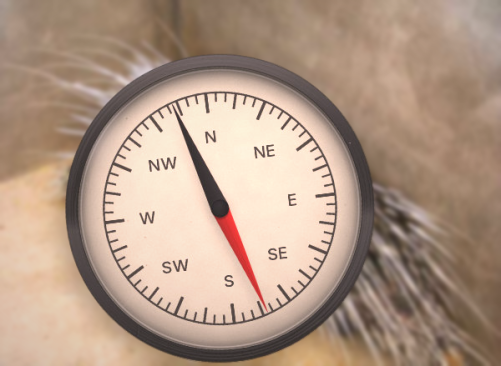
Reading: 162.5 °
